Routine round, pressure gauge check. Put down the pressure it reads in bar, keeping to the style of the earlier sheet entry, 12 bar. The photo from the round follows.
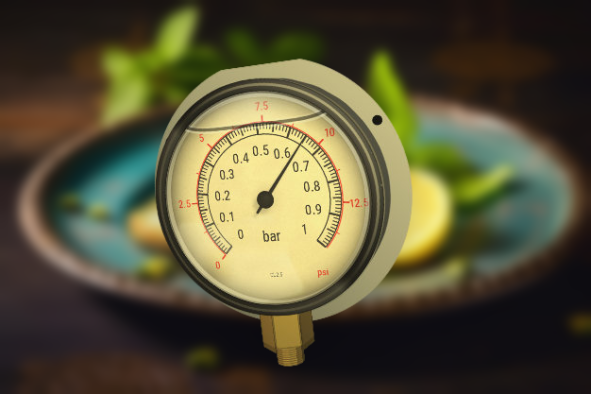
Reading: 0.65 bar
